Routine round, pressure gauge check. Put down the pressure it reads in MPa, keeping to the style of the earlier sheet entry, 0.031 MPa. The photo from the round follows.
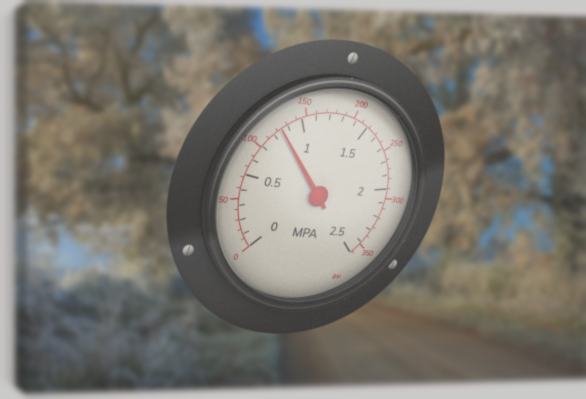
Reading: 0.85 MPa
